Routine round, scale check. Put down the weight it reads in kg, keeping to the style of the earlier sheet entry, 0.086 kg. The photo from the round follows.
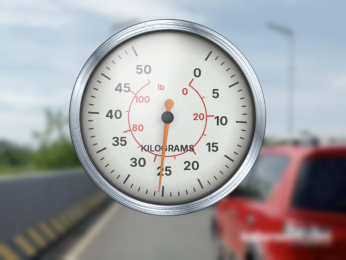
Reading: 25.5 kg
